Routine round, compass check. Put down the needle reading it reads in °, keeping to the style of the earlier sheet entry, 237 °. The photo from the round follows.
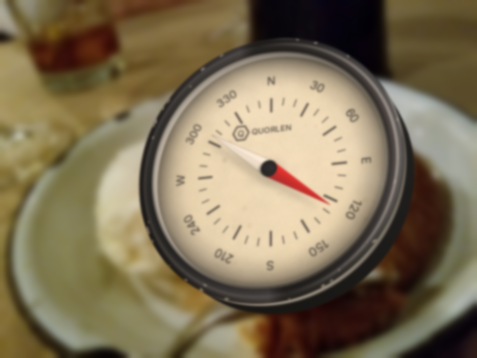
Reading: 125 °
